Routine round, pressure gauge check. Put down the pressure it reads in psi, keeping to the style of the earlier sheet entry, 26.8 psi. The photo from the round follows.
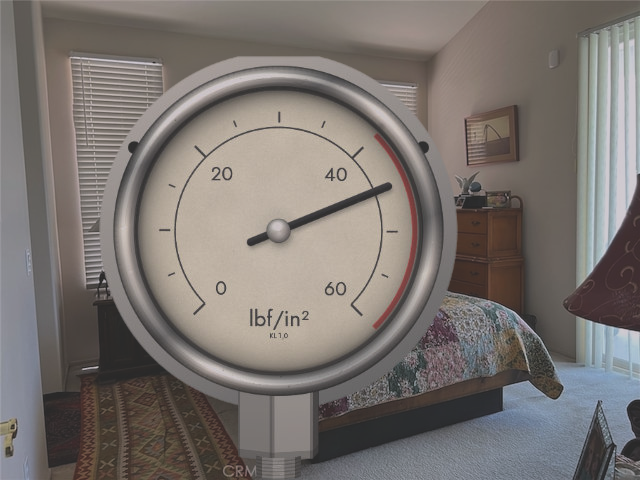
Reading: 45 psi
